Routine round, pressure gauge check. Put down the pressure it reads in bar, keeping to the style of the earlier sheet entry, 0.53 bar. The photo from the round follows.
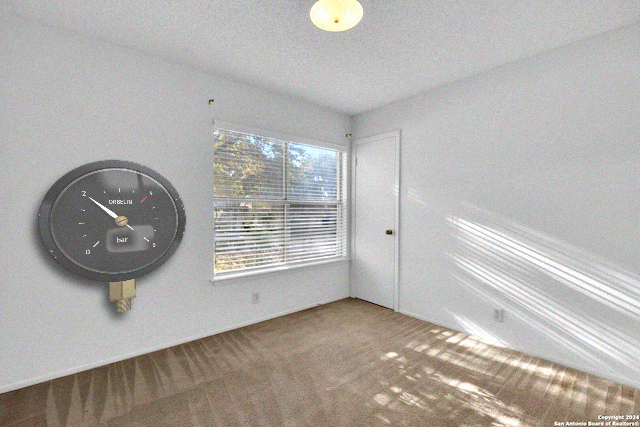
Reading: 2 bar
